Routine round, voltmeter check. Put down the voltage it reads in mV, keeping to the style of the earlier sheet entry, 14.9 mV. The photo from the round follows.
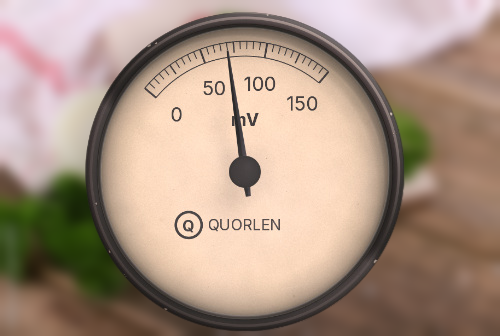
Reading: 70 mV
